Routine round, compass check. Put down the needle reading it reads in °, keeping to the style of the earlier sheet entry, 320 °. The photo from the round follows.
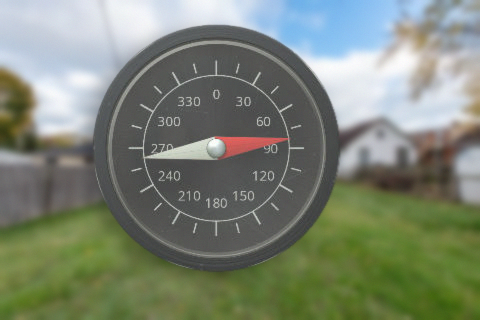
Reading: 82.5 °
